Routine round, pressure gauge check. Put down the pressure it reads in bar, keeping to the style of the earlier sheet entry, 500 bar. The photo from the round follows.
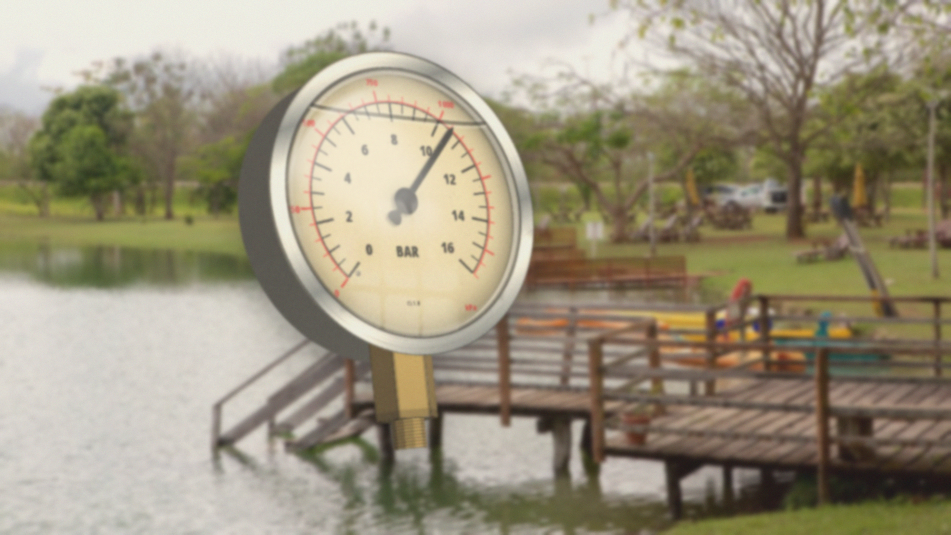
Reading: 10.5 bar
